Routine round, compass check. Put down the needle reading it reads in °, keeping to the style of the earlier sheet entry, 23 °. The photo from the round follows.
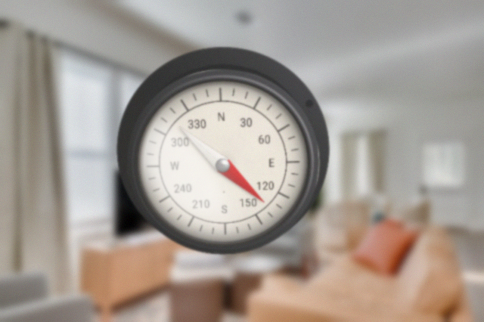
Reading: 135 °
